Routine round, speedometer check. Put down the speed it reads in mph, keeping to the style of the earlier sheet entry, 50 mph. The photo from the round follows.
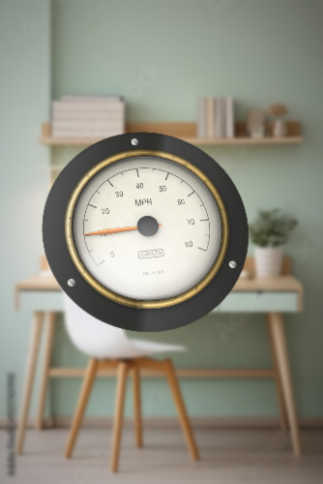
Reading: 10 mph
